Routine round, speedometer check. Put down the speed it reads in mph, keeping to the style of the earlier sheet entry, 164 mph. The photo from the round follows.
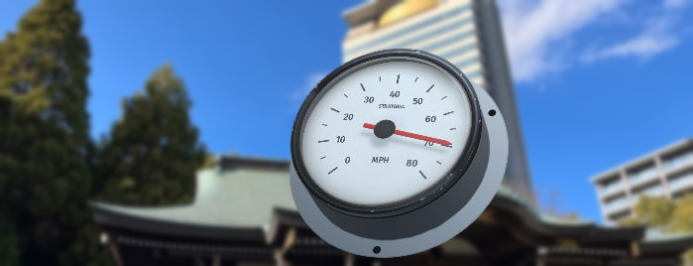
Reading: 70 mph
